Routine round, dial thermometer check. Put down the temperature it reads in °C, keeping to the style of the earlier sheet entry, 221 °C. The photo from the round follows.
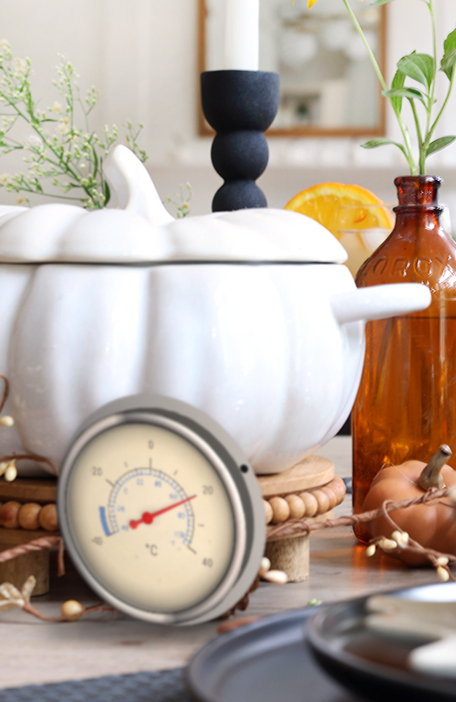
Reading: 20 °C
